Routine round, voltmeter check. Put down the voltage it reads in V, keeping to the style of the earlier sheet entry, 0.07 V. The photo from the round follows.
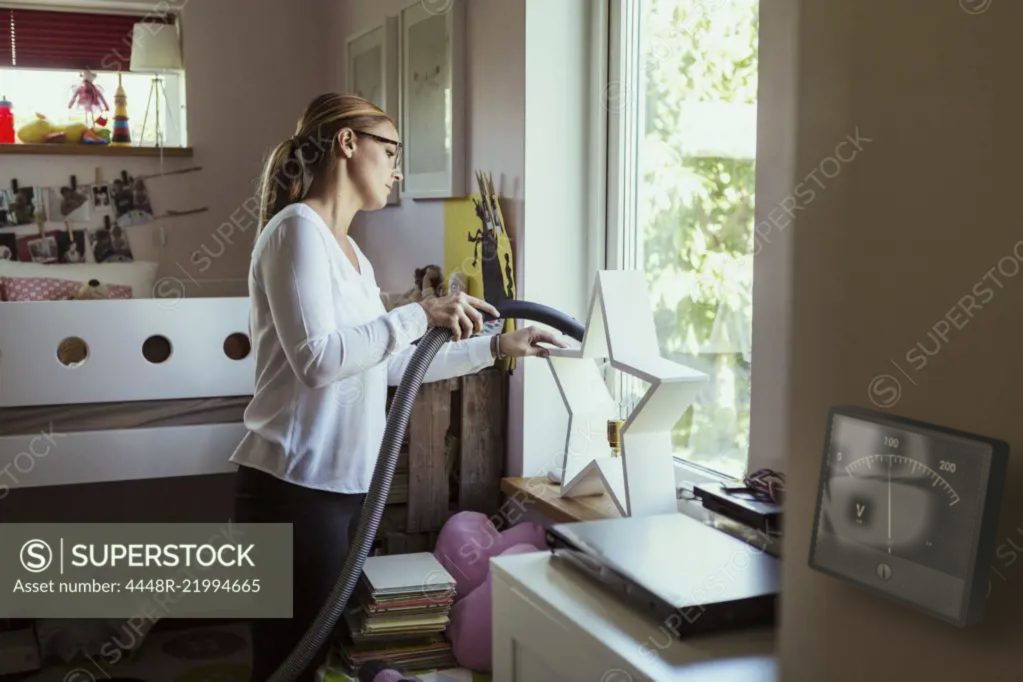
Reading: 100 V
